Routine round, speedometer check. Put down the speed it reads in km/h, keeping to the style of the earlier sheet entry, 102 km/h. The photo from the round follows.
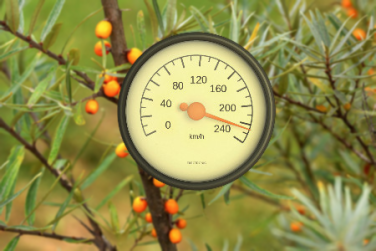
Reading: 225 km/h
